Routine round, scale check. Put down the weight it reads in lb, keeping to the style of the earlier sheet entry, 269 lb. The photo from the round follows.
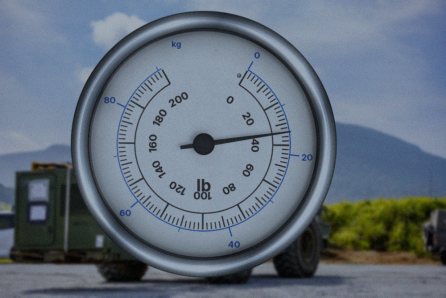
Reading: 34 lb
